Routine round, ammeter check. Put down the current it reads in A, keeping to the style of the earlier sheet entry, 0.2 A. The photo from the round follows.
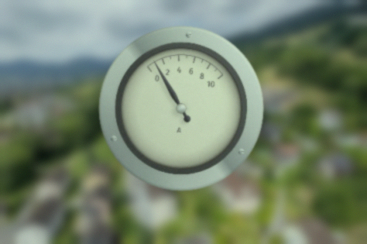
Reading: 1 A
